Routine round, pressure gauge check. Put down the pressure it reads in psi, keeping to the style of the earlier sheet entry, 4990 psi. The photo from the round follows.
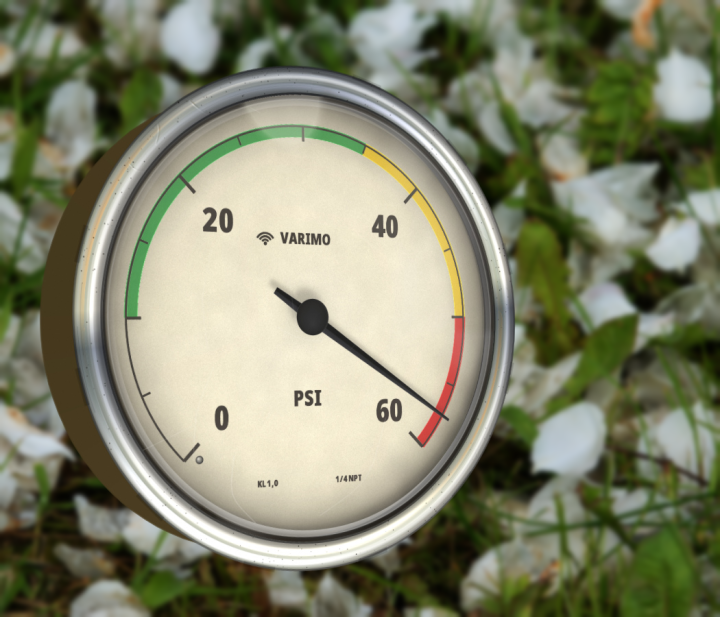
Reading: 57.5 psi
